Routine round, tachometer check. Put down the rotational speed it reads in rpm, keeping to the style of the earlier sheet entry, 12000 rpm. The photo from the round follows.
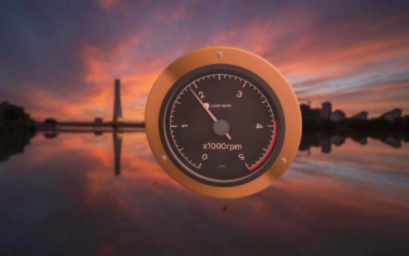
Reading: 1900 rpm
